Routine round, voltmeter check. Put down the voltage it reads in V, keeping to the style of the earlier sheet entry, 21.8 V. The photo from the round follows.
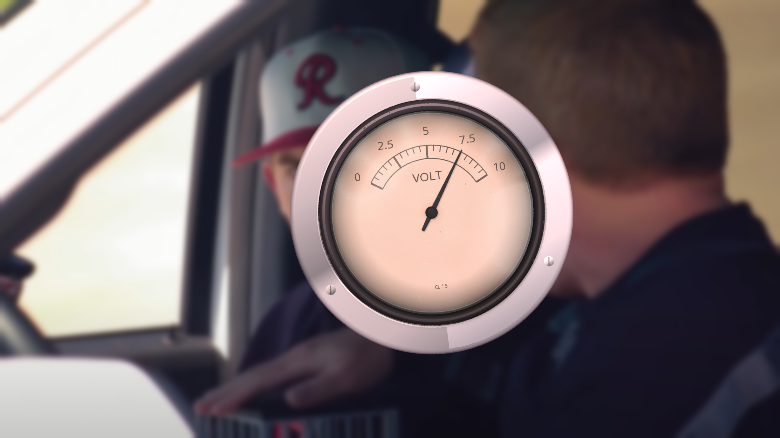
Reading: 7.5 V
